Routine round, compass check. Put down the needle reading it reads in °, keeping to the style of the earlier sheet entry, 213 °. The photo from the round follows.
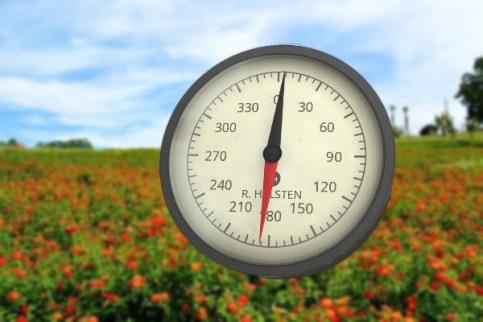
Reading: 185 °
